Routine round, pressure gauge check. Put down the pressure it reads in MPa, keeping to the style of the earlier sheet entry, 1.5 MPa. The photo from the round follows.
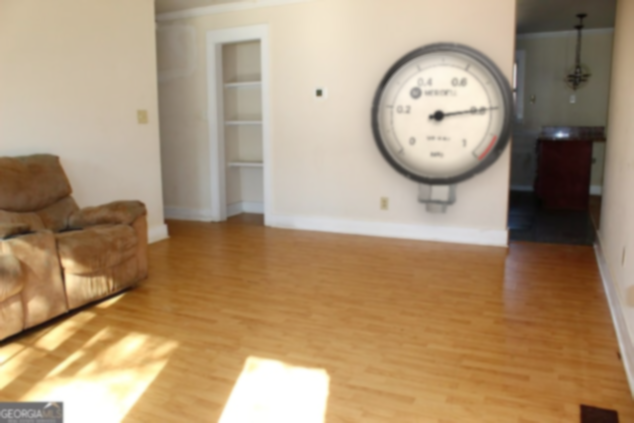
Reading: 0.8 MPa
